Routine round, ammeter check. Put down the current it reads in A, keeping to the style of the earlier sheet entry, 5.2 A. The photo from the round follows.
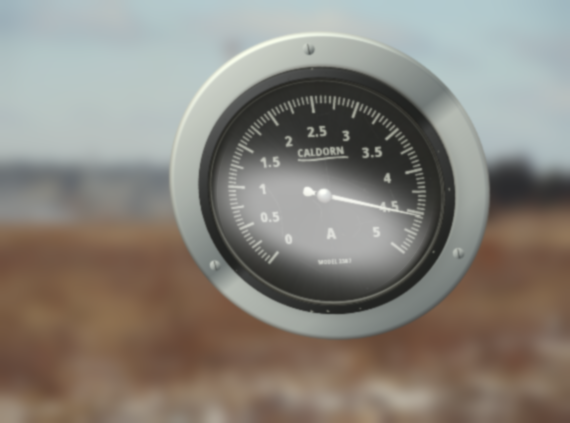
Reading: 4.5 A
